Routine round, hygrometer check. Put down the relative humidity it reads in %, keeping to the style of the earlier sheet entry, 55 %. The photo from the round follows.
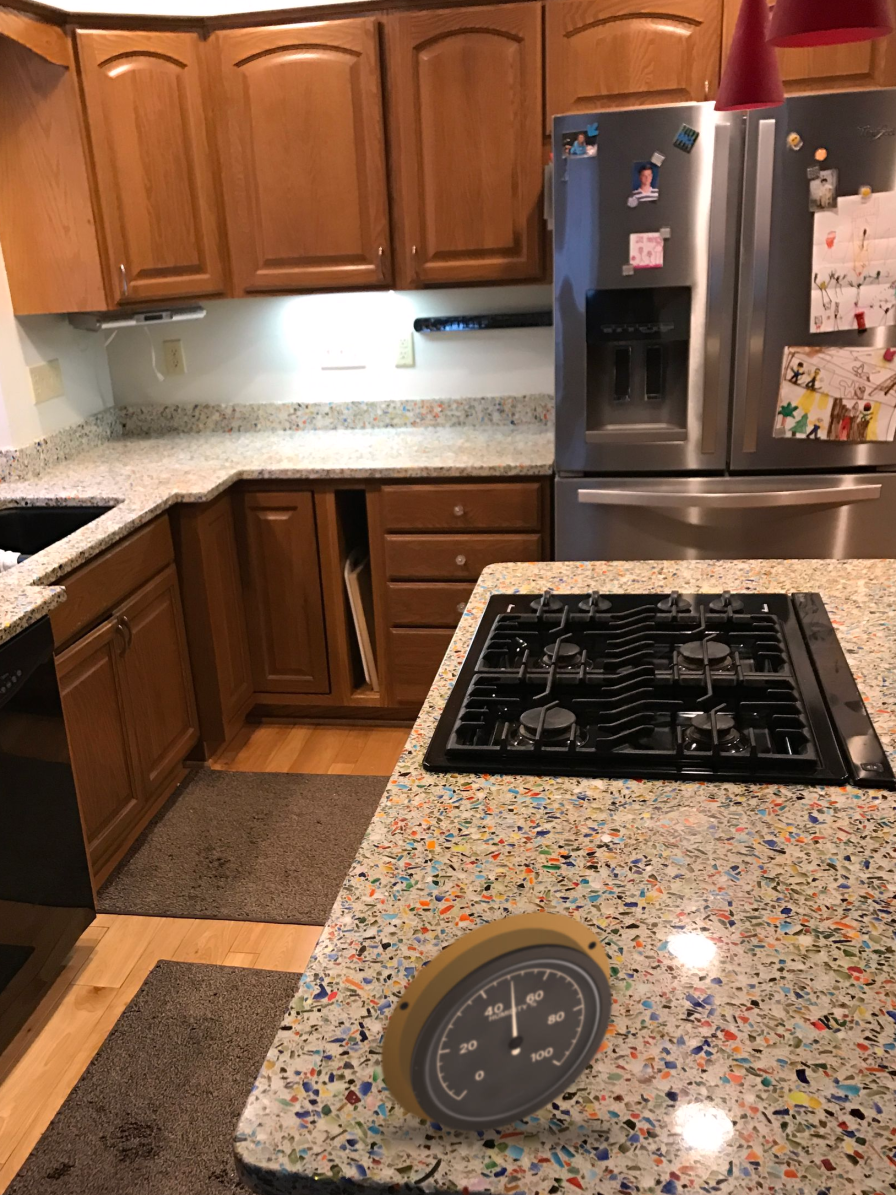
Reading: 48 %
